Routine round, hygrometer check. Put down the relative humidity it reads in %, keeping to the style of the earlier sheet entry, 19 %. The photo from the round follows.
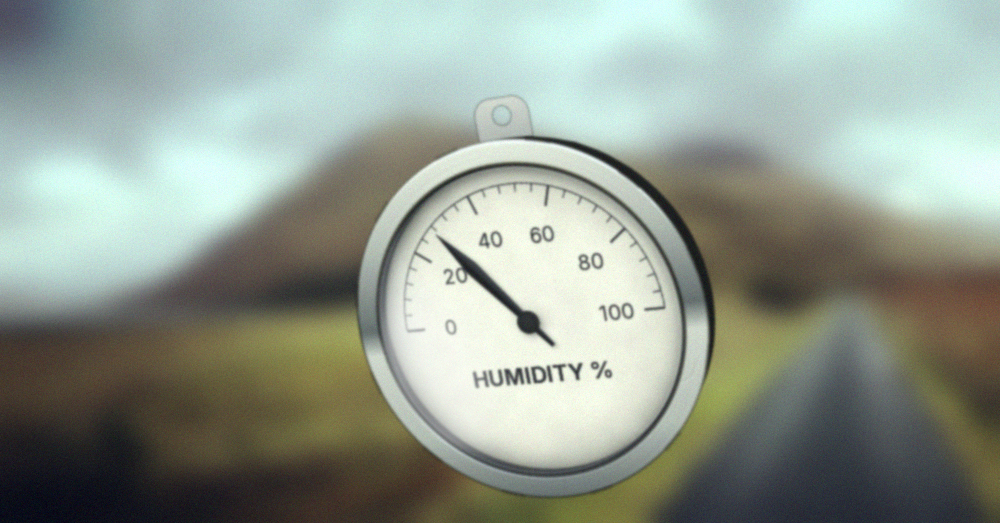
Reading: 28 %
